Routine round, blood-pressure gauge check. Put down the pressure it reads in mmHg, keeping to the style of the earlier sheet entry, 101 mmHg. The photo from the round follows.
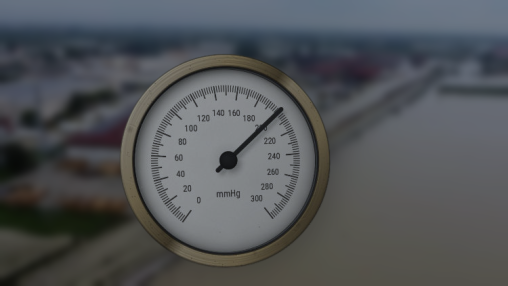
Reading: 200 mmHg
